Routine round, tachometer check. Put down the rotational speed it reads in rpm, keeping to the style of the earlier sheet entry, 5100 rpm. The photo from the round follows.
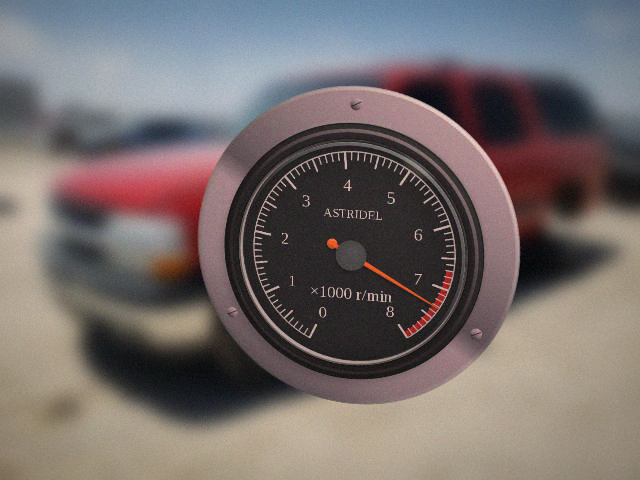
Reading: 7300 rpm
